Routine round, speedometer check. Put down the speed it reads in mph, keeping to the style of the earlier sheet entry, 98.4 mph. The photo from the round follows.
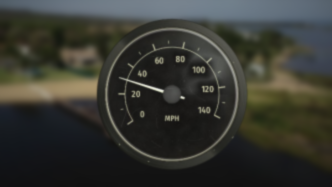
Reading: 30 mph
